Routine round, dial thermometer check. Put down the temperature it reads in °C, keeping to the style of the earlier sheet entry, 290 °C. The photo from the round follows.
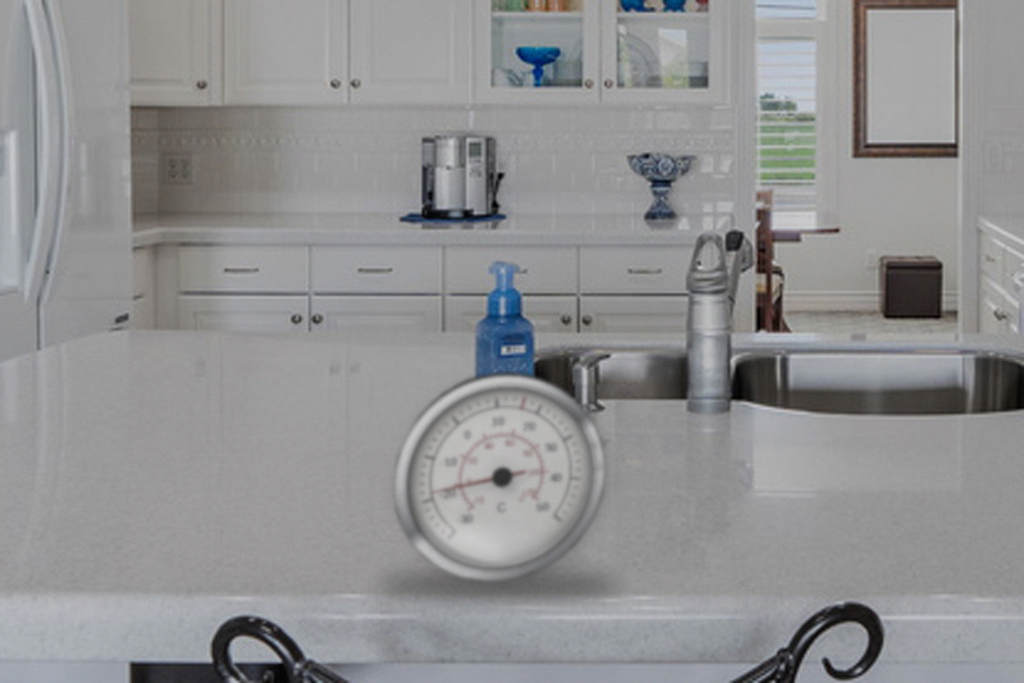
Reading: -18 °C
